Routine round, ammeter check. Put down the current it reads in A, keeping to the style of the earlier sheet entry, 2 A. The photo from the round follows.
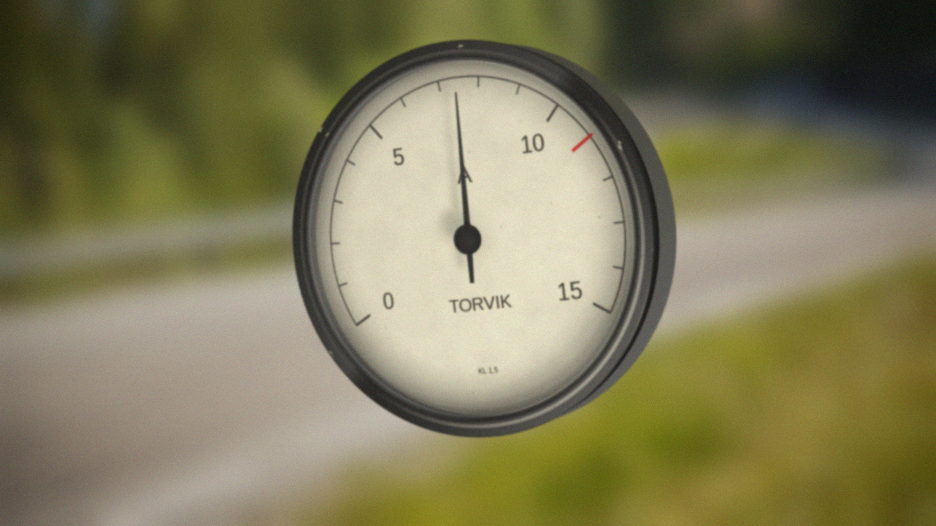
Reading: 7.5 A
